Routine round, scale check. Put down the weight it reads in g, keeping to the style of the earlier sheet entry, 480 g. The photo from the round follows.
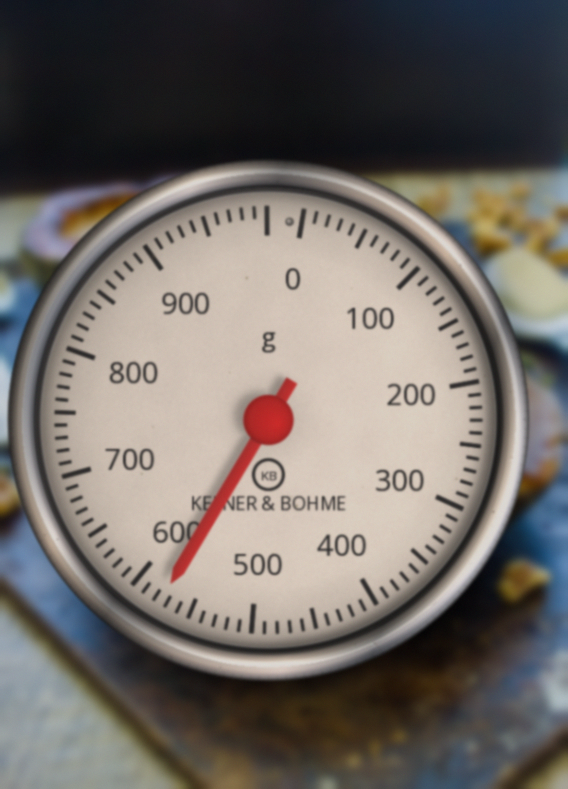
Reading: 575 g
